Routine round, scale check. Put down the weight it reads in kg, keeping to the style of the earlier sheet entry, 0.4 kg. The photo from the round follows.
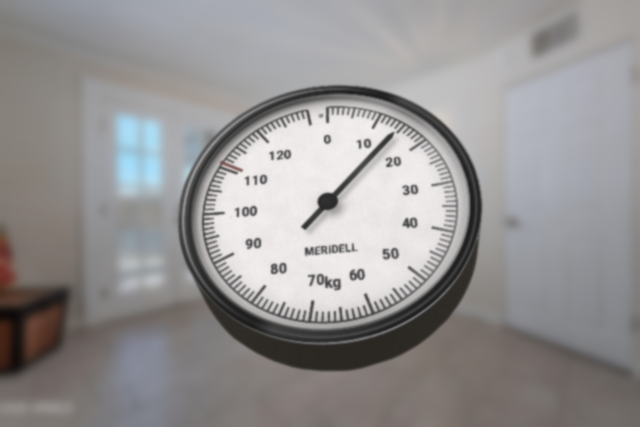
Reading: 15 kg
